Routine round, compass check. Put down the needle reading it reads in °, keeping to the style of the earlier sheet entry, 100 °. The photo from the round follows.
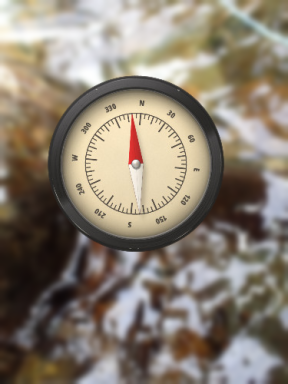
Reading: 350 °
